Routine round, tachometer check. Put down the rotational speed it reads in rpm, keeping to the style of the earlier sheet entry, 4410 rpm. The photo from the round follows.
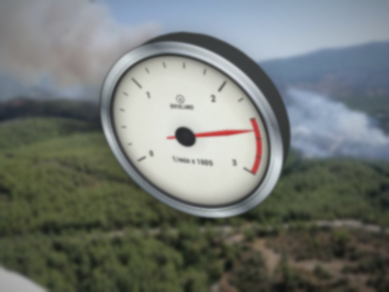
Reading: 2500 rpm
